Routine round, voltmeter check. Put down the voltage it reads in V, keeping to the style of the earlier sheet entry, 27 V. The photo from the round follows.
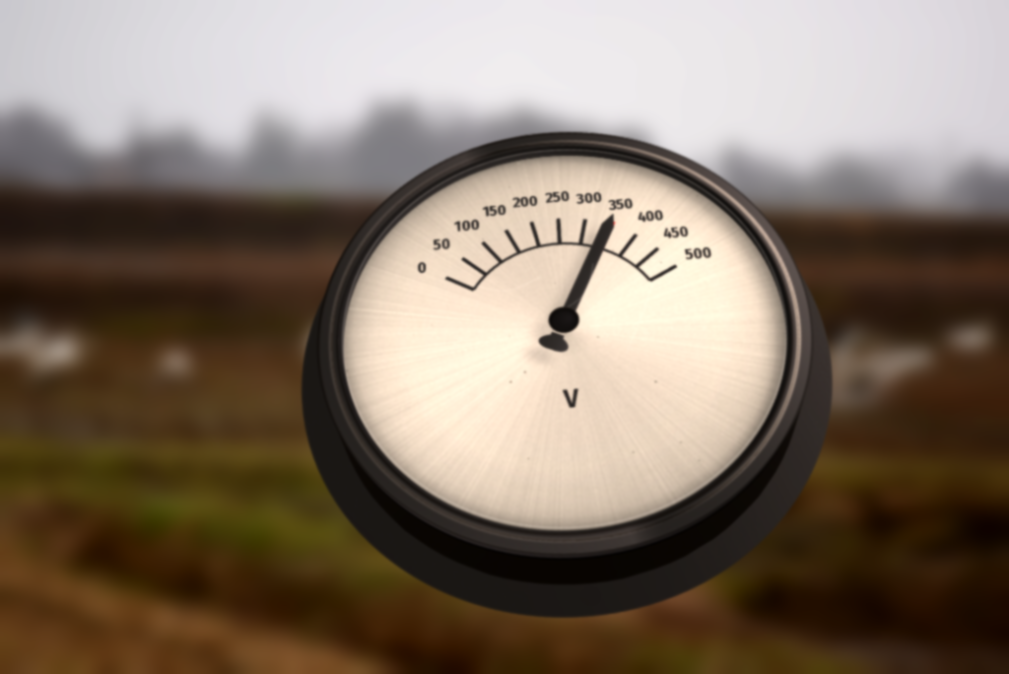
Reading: 350 V
